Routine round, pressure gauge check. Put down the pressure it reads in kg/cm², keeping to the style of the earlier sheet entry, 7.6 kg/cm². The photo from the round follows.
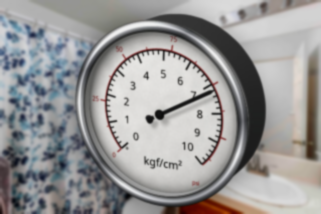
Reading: 7.2 kg/cm²
